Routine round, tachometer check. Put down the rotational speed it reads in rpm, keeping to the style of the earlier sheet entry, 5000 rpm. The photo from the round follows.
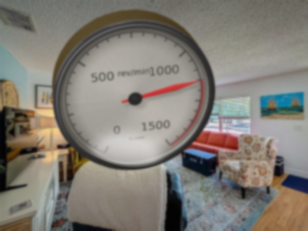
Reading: 1150 rpm
